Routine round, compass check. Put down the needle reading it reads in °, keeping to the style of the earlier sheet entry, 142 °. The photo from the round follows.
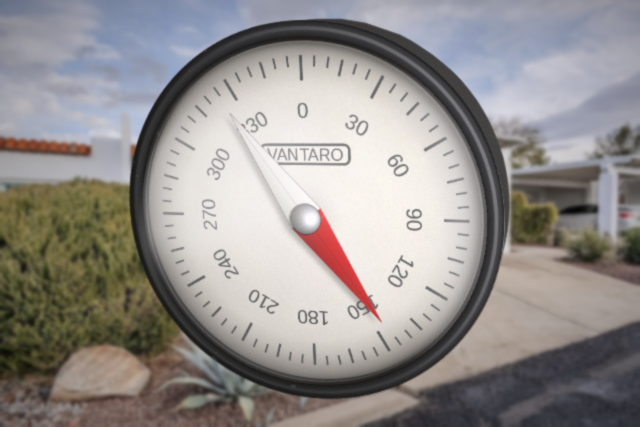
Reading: 145 °
